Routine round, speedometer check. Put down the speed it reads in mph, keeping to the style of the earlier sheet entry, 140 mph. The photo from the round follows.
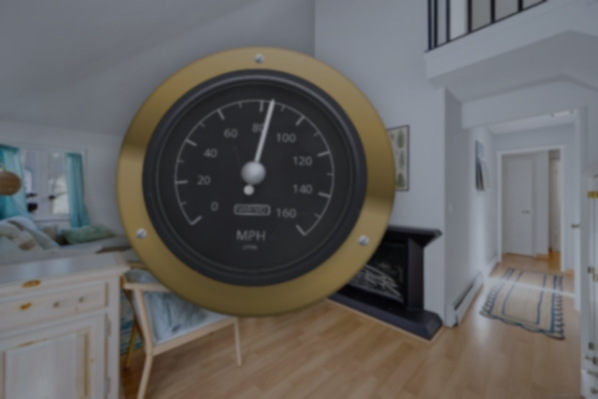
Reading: 85 mph
